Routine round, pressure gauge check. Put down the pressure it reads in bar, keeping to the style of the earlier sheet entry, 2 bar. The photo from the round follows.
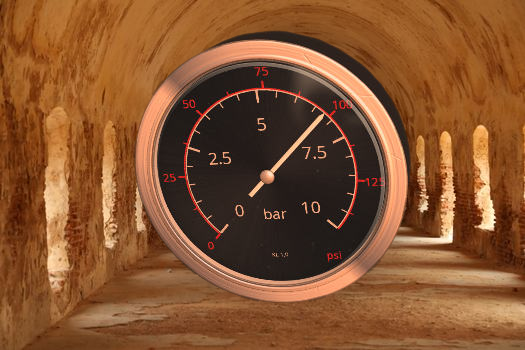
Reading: 6.75 bar
